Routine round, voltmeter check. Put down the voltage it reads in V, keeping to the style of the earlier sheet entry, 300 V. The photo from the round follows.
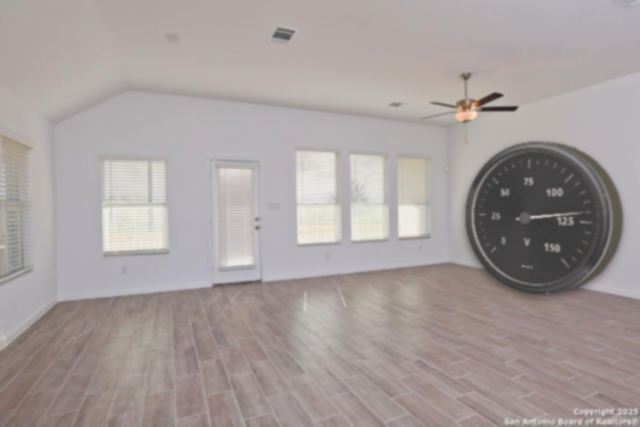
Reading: 120 V
